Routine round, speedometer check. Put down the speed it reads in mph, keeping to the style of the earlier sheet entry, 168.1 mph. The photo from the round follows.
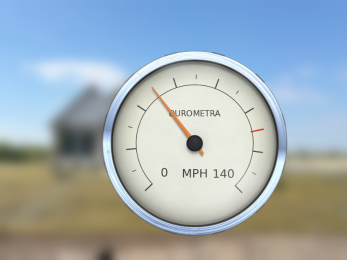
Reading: 50 mph
